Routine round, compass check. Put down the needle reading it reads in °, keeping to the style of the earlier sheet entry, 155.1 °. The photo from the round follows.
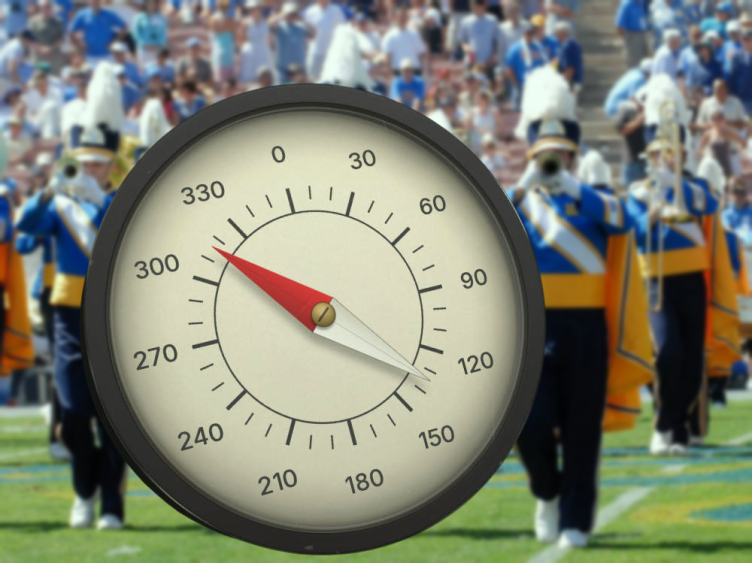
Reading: 315 °
